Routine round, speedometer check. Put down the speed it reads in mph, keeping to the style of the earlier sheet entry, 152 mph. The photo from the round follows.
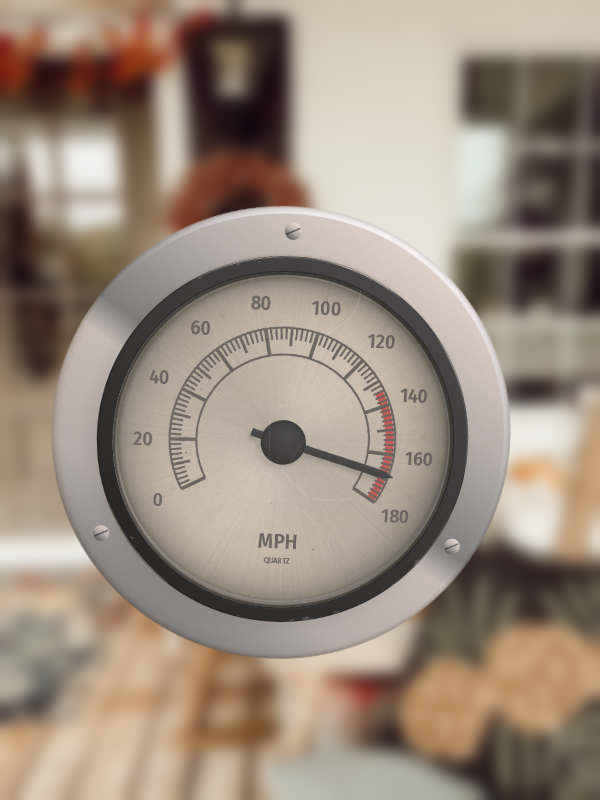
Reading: 168 mph
